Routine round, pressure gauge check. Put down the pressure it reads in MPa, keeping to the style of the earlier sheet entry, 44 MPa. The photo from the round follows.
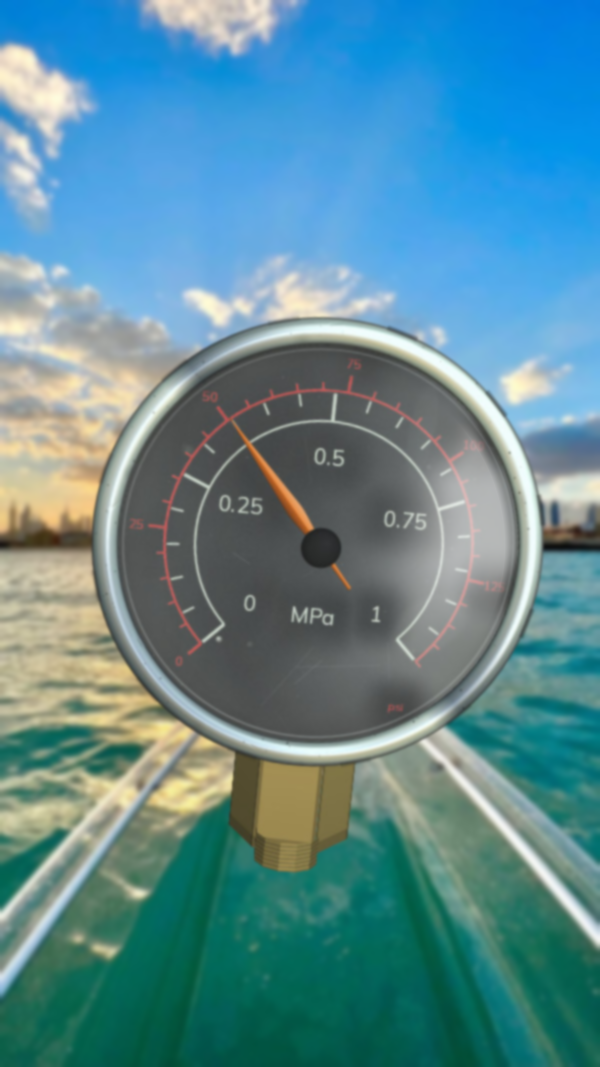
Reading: 0.35 MPa
